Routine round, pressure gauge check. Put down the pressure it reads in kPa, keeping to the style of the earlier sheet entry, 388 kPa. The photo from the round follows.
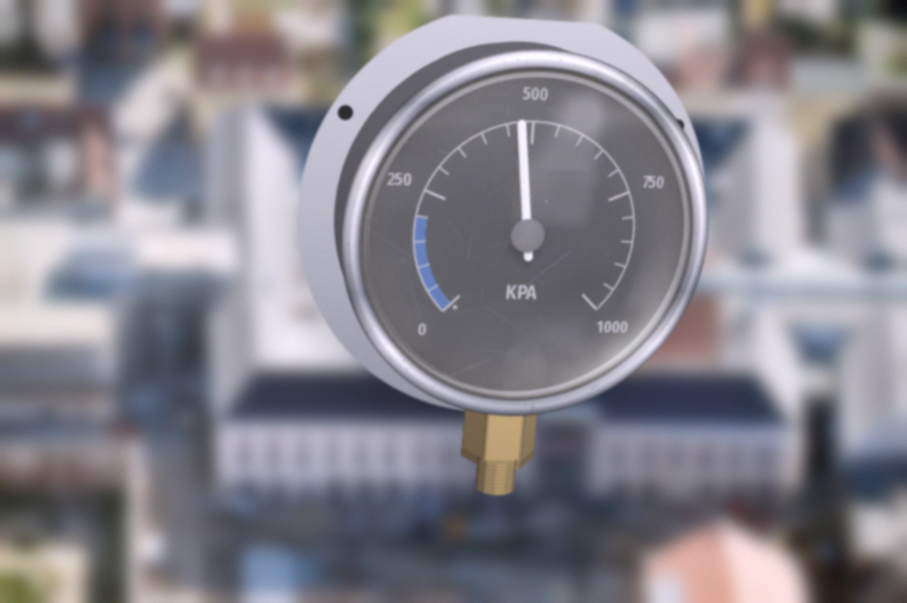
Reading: 475 kPa
